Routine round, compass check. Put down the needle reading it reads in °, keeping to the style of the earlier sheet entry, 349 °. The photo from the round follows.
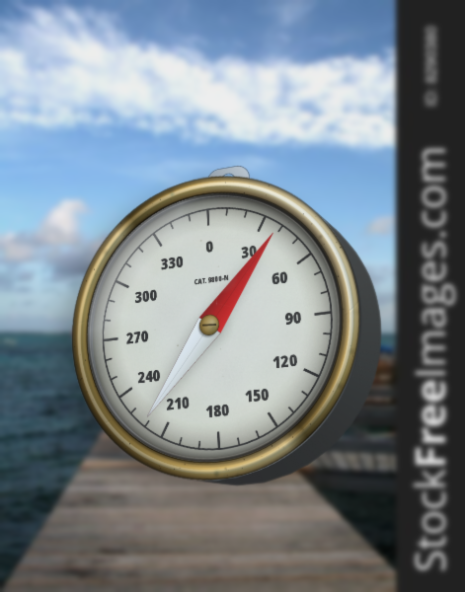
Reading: 40 °
